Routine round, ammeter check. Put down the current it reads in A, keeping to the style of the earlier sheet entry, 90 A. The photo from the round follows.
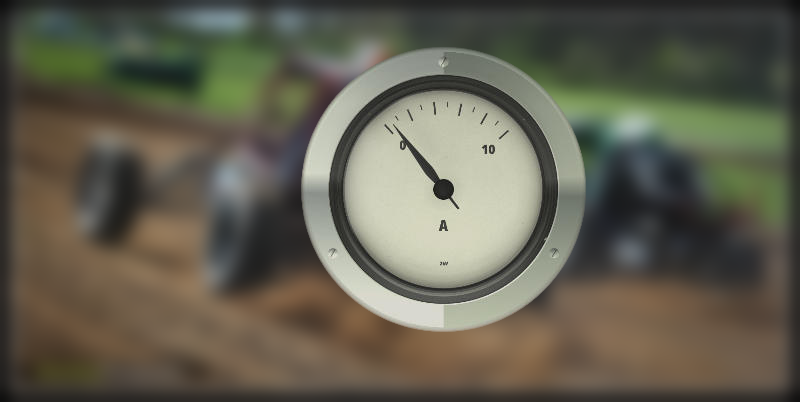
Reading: 0.5 A
